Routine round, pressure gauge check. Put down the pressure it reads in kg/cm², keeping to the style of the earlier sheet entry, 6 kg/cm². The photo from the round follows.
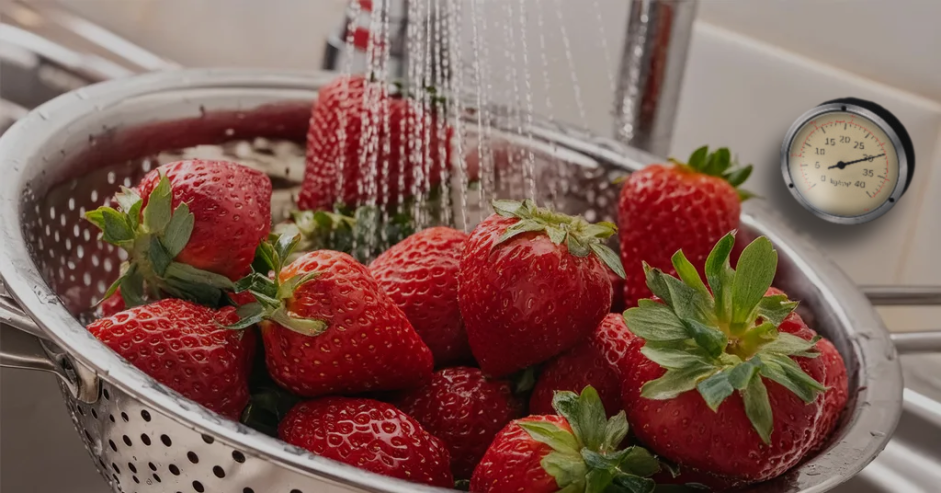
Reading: 30 kg/cm²
